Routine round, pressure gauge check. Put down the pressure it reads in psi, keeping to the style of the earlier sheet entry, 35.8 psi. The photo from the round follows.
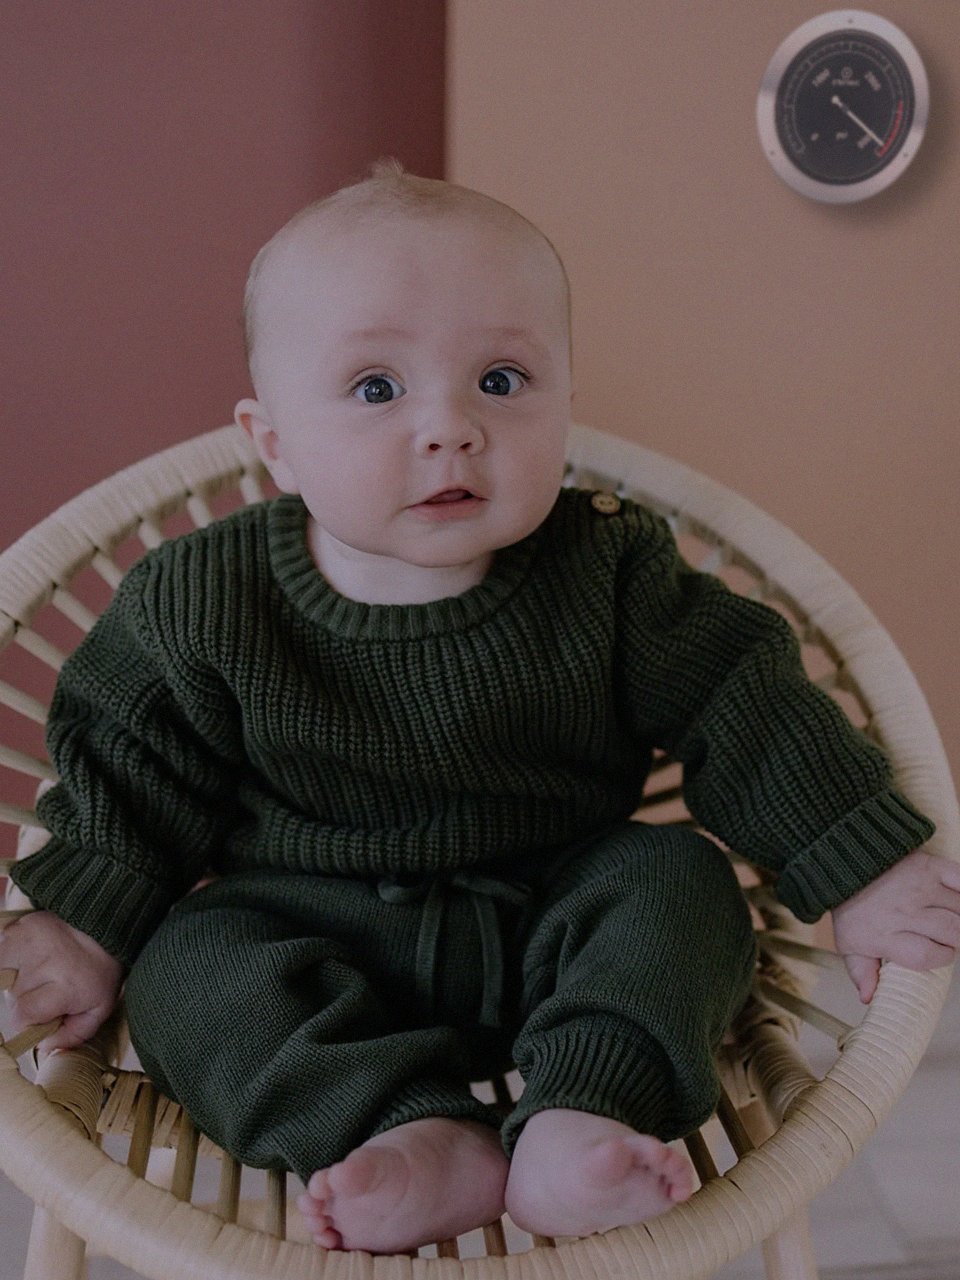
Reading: 2900 psi
